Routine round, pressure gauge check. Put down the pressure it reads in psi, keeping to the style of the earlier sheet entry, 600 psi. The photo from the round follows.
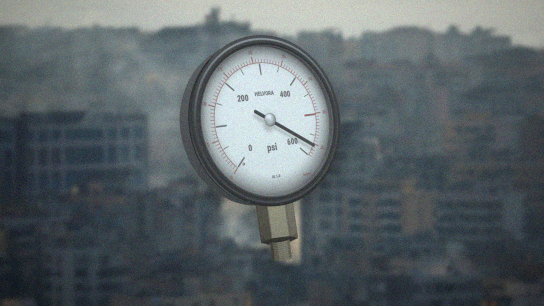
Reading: 575 psi
